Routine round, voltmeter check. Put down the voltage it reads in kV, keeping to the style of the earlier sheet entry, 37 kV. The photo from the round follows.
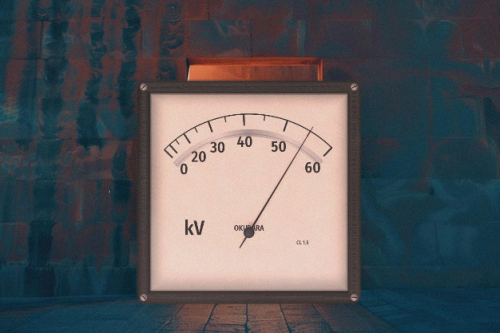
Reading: 55 kV
